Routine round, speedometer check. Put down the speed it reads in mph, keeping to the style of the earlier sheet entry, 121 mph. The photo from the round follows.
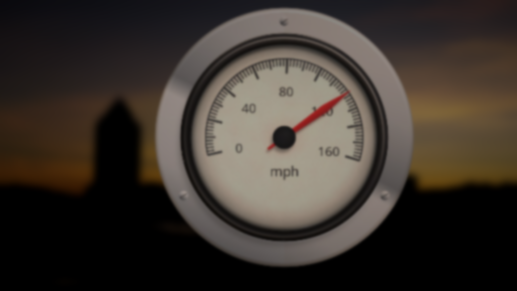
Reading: 120 mph
